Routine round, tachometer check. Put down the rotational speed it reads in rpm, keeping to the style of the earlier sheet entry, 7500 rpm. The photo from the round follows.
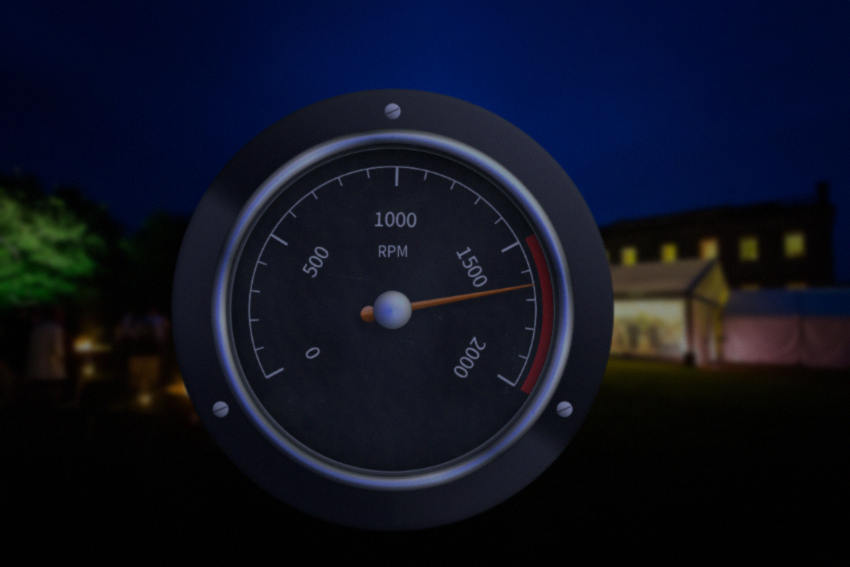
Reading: 1650 rpm
